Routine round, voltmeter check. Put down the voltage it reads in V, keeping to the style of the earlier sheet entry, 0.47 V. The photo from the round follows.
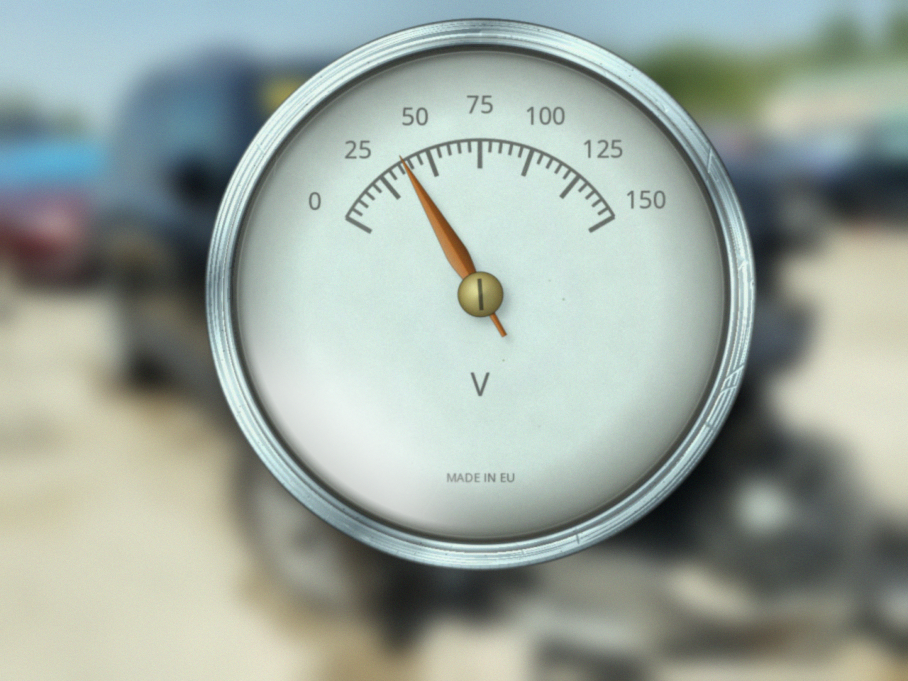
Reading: 37.5 V
